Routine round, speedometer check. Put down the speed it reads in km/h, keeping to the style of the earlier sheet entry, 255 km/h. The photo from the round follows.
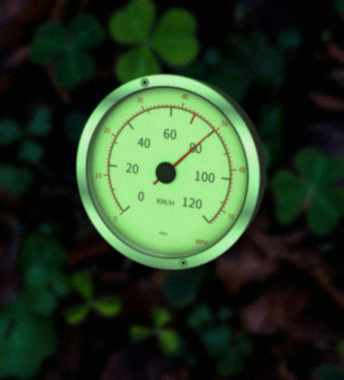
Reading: 80 km/h
